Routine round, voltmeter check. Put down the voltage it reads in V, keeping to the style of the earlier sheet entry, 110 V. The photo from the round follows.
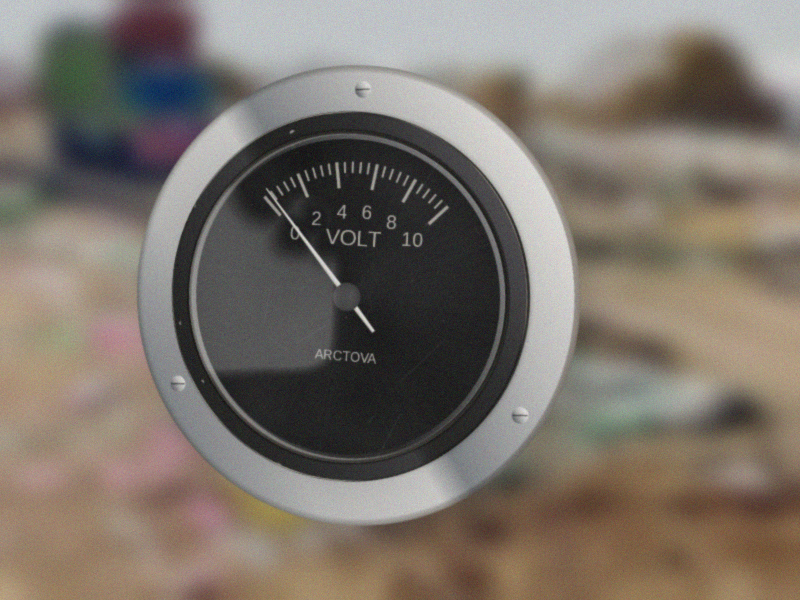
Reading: 0.4 V
